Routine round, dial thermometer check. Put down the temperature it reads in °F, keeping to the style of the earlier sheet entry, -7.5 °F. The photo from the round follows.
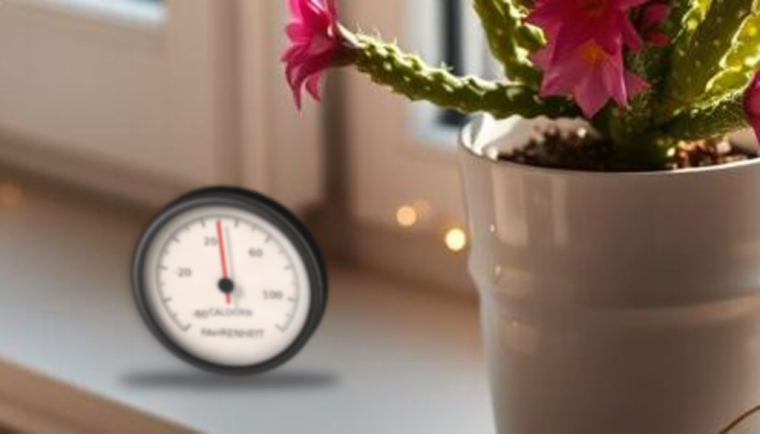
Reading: 30 °F
